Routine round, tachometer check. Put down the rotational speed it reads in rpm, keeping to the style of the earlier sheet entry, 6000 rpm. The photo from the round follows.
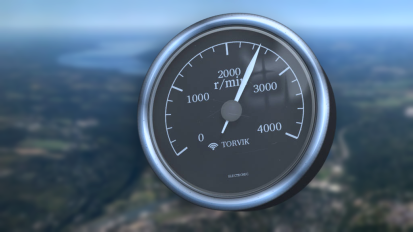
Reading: 2500 rpm
